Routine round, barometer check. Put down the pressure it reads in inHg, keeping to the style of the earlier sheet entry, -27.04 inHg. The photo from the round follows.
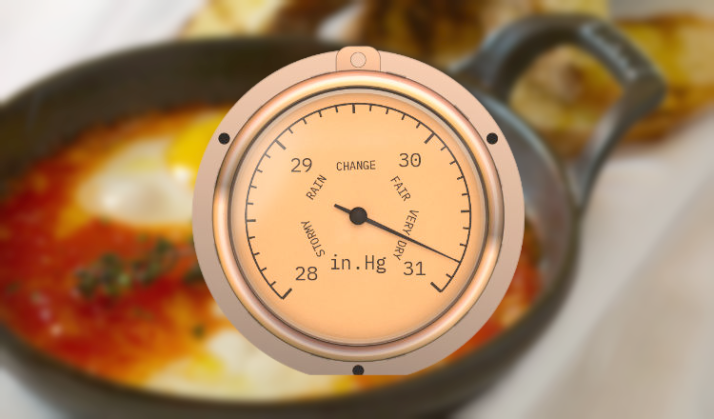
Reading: 30.8 inHg
